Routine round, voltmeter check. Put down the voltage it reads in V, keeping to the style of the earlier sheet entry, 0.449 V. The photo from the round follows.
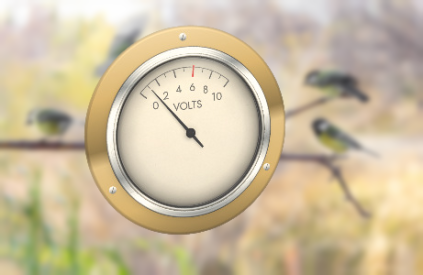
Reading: 1 V
